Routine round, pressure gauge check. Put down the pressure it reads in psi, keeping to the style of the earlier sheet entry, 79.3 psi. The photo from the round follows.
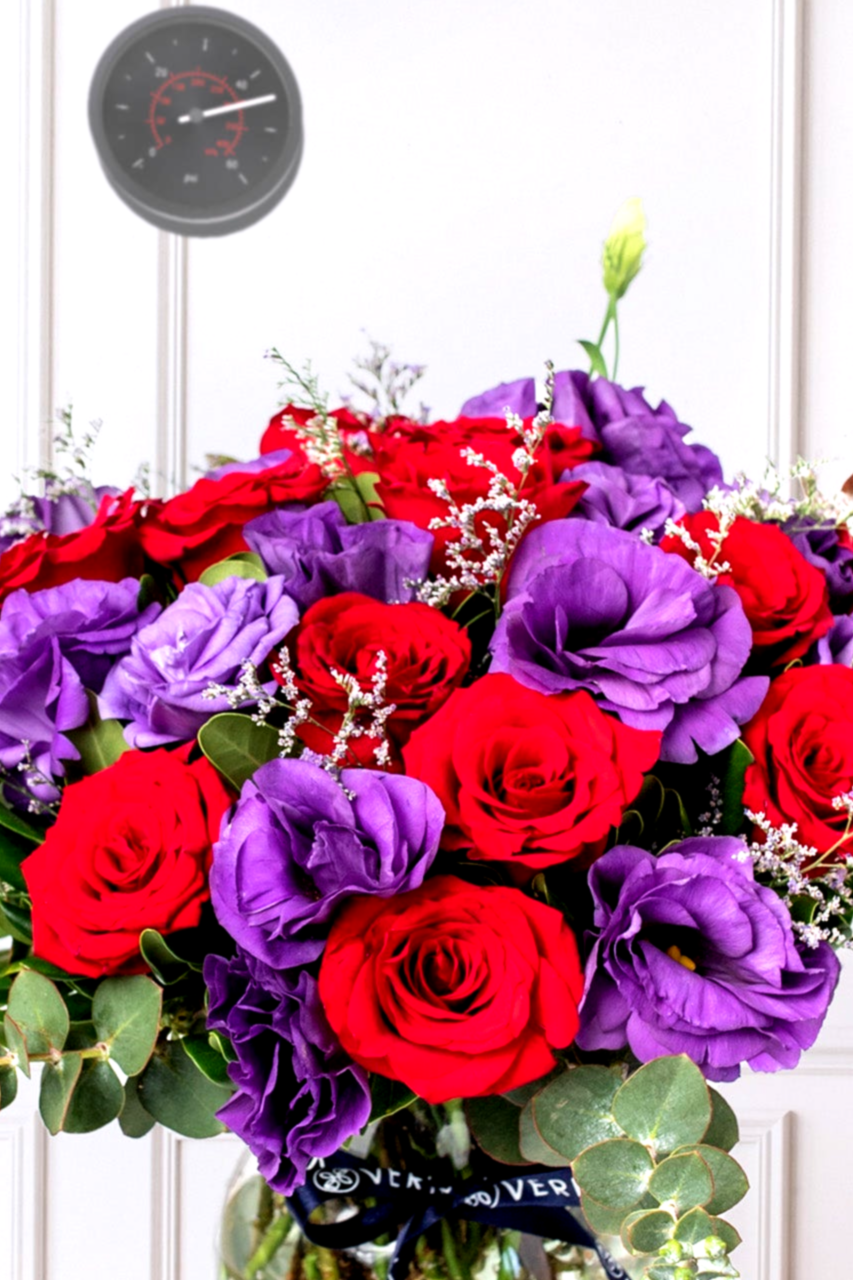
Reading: 45 psi
